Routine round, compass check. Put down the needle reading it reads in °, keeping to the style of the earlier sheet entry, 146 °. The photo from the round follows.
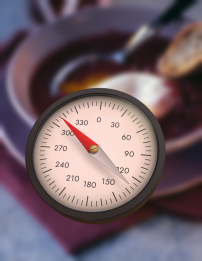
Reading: 310 °
